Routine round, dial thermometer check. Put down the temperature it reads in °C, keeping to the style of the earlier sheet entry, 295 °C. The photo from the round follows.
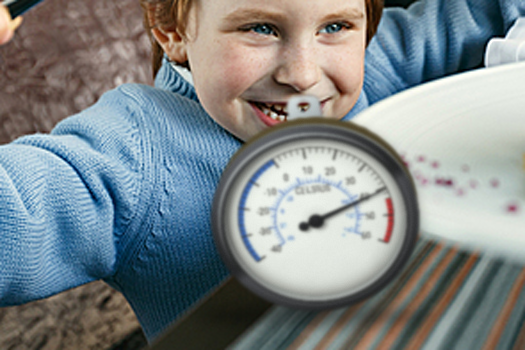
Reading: 40 °C
